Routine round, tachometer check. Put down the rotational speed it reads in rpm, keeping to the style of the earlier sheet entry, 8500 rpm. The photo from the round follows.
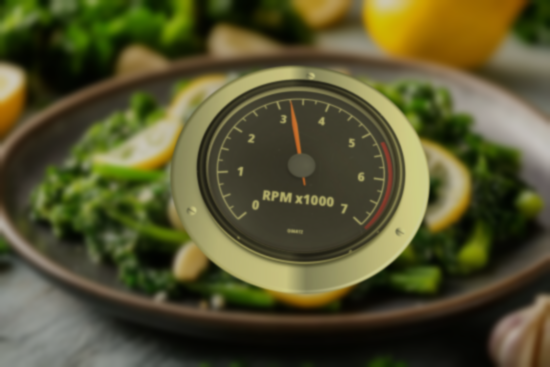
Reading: 3250 rpm
